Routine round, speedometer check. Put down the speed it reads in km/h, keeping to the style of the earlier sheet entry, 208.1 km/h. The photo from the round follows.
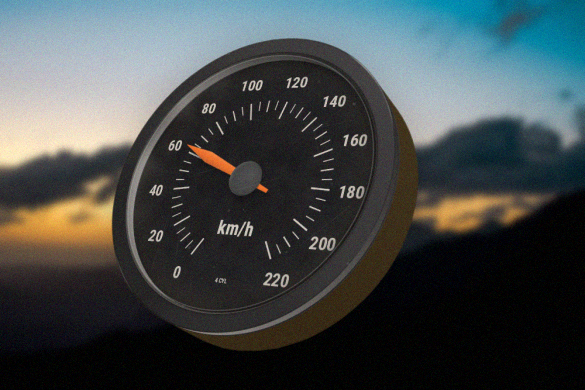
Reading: 62.5 km/h
